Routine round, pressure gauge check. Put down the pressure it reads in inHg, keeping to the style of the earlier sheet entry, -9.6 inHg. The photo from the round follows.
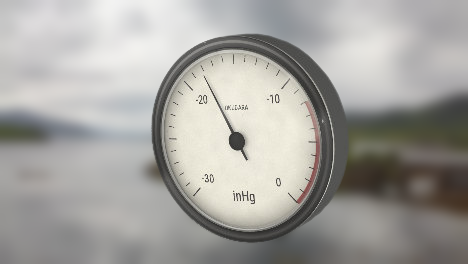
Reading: -18 inHg
